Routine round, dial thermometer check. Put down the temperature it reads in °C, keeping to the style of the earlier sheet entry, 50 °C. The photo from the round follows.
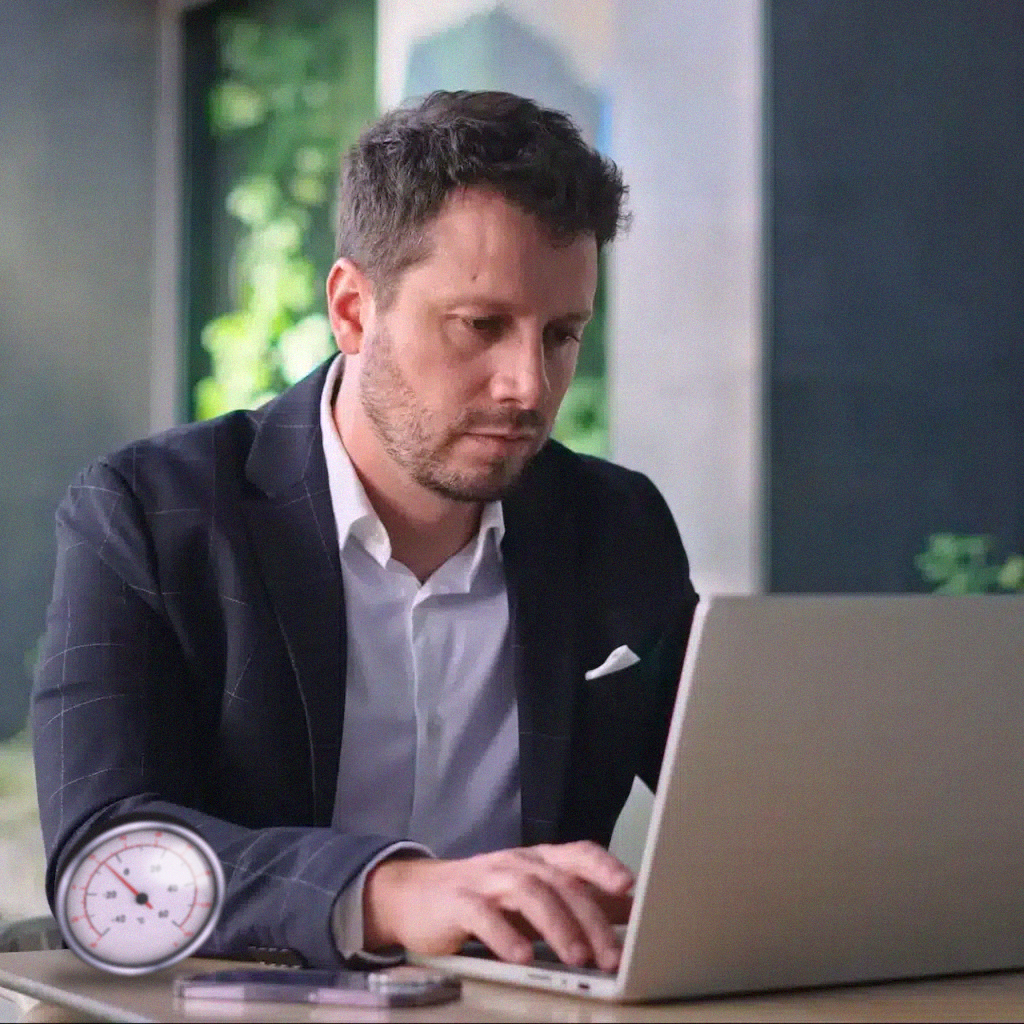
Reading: -5 °C
